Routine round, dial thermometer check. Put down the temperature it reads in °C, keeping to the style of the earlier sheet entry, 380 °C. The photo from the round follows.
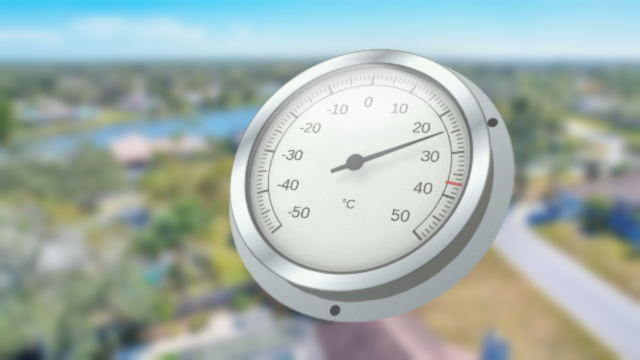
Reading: 25 °C
